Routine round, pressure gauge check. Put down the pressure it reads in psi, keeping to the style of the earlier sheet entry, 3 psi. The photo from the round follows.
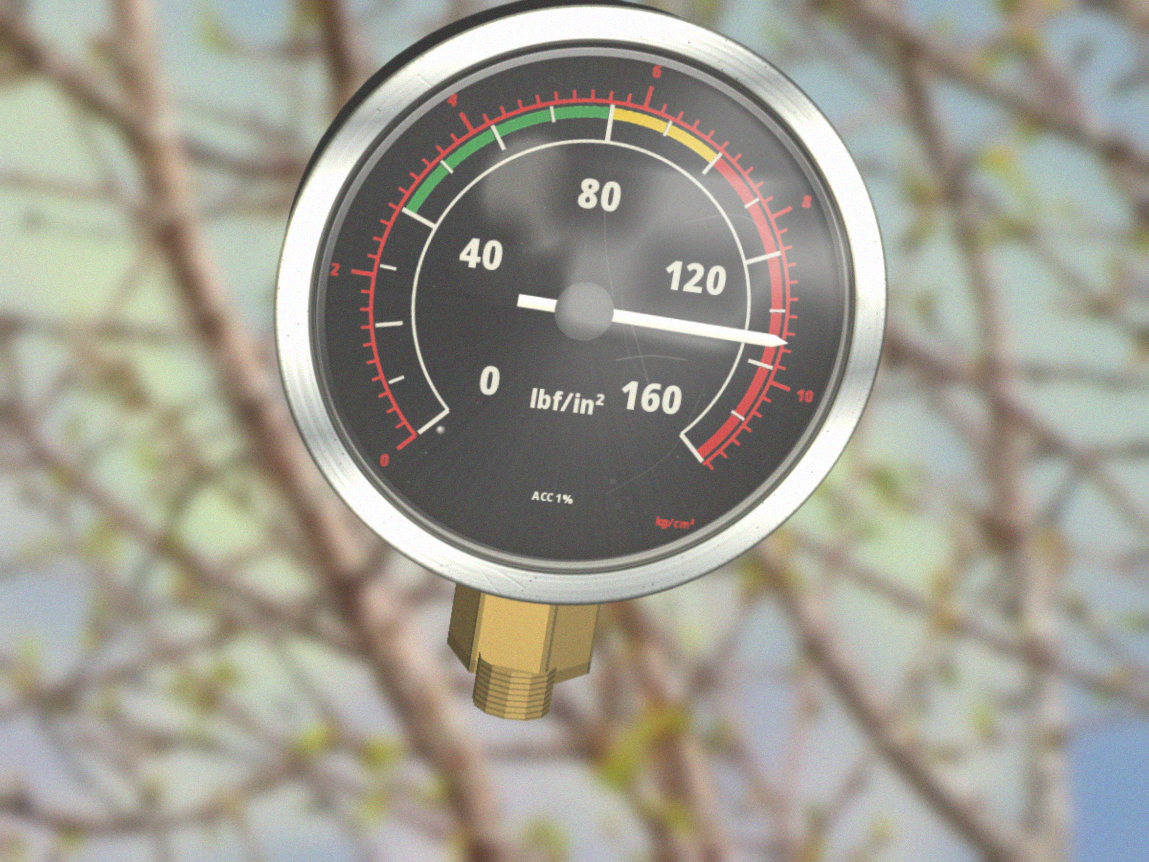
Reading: 135 psi
